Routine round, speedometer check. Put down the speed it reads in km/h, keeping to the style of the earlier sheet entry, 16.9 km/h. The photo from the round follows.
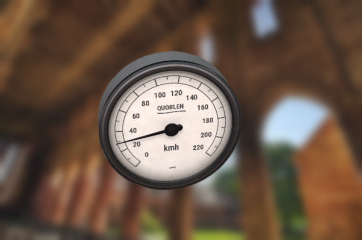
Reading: 30 km/h
